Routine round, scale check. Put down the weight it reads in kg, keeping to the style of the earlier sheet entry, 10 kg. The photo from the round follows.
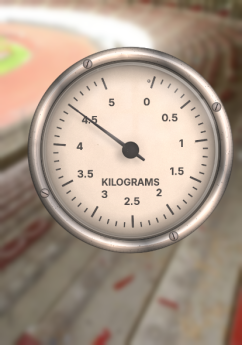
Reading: 4.5 kg
